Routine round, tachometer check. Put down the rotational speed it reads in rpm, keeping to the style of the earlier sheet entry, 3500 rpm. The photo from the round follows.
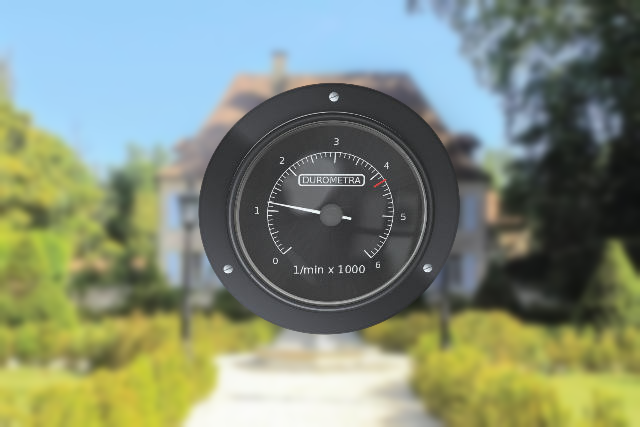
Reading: 1200 rpm
